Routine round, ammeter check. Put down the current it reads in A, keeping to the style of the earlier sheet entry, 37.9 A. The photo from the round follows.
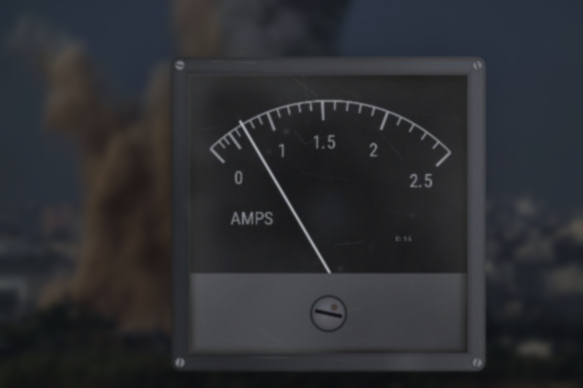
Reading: 0.7 A
